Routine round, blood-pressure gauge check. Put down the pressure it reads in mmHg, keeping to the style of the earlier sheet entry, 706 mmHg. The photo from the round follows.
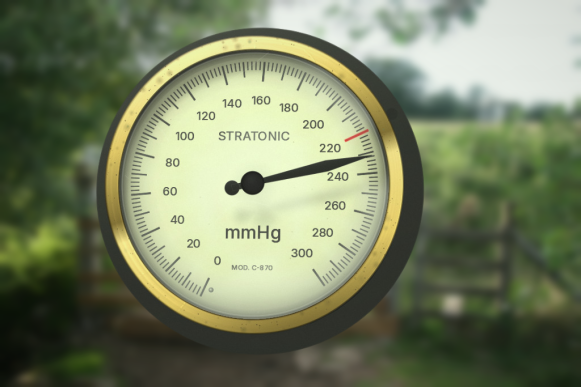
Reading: 232 mmHg
